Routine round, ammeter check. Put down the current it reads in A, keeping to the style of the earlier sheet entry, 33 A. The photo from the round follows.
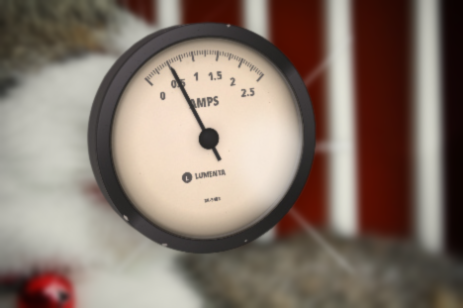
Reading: 0.5 A
